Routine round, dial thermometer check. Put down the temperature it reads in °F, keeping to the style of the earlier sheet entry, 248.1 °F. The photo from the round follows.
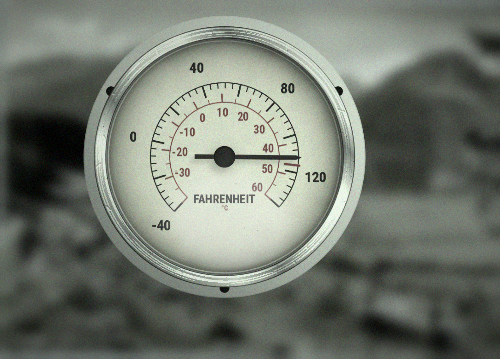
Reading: 112 °F
